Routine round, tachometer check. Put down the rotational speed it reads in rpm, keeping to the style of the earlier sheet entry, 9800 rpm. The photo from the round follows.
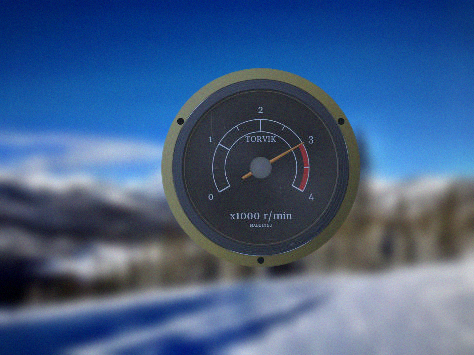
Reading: 3000 rpm
